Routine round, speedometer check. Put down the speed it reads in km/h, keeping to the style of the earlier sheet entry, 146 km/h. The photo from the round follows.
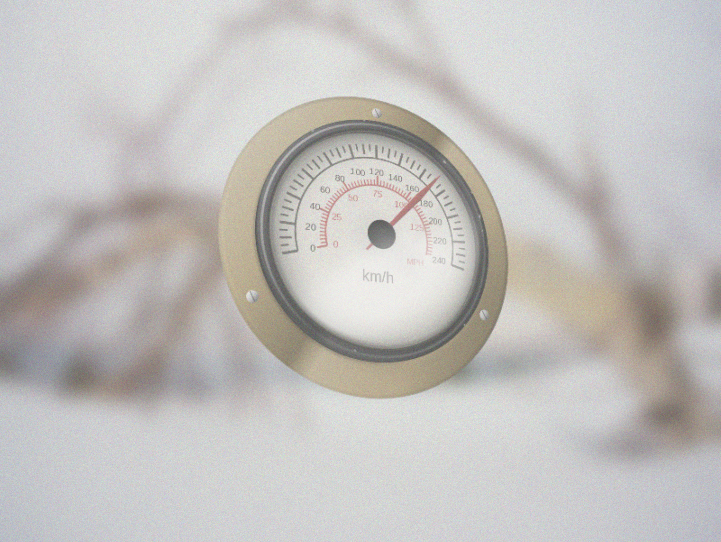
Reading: 170 km/h
